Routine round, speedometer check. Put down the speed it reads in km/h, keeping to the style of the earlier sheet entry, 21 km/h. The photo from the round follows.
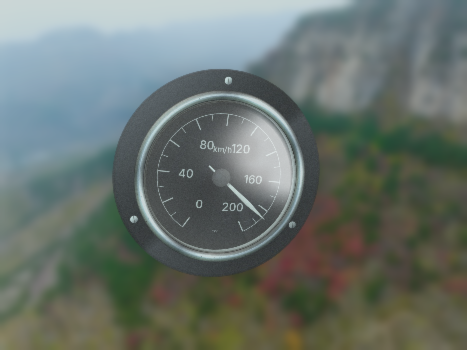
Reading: 185 km/h
